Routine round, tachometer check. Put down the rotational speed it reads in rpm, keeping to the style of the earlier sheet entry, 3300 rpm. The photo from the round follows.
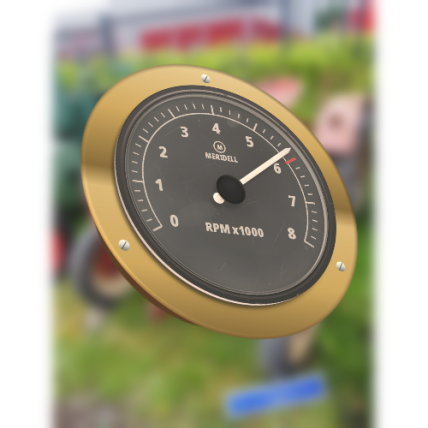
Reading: 5800 rpm
